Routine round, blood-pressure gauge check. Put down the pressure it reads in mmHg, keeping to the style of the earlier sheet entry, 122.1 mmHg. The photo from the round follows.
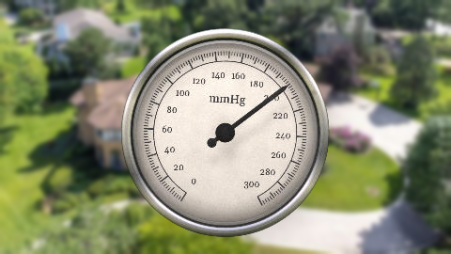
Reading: 200 mmHg
